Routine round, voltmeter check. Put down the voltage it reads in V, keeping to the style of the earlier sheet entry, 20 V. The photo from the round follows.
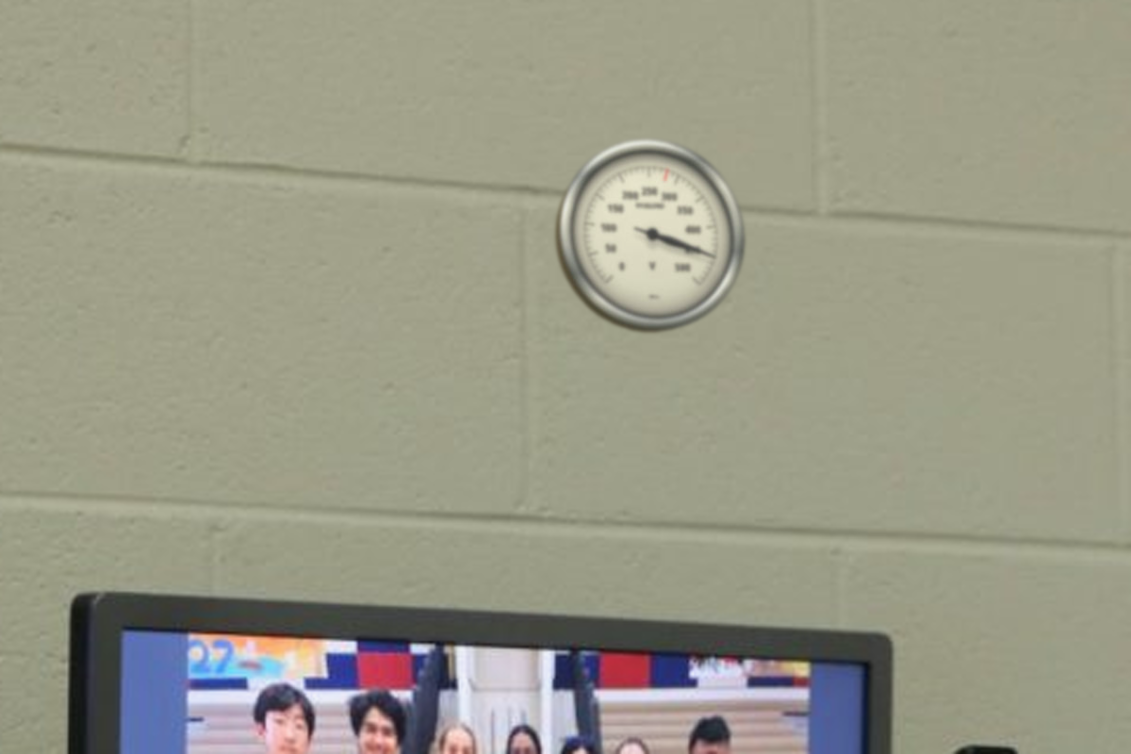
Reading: 450 V
